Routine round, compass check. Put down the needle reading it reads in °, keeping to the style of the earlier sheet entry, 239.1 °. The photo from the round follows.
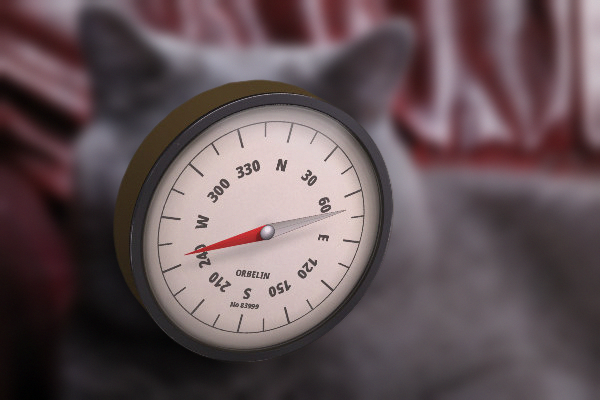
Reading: 247.5 °
